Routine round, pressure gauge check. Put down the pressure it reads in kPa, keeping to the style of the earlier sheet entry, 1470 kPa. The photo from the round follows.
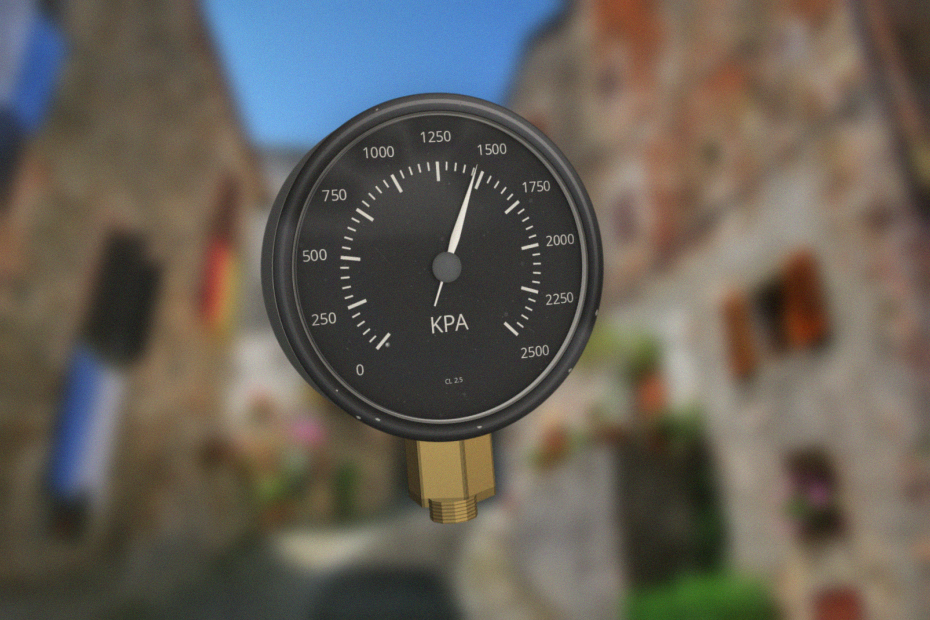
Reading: 1450 kPa
